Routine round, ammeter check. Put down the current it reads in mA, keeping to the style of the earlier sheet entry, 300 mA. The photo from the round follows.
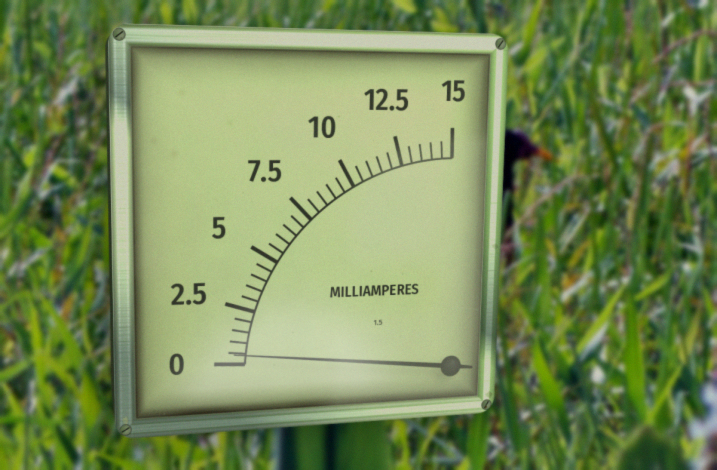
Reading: 0.5 mA
